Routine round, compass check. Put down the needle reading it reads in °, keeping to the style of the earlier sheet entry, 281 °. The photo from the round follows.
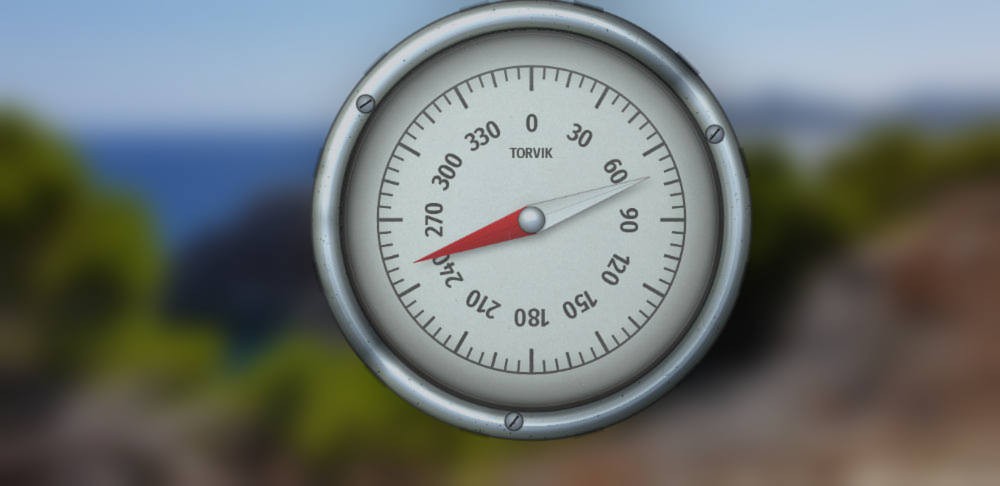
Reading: 250 °
